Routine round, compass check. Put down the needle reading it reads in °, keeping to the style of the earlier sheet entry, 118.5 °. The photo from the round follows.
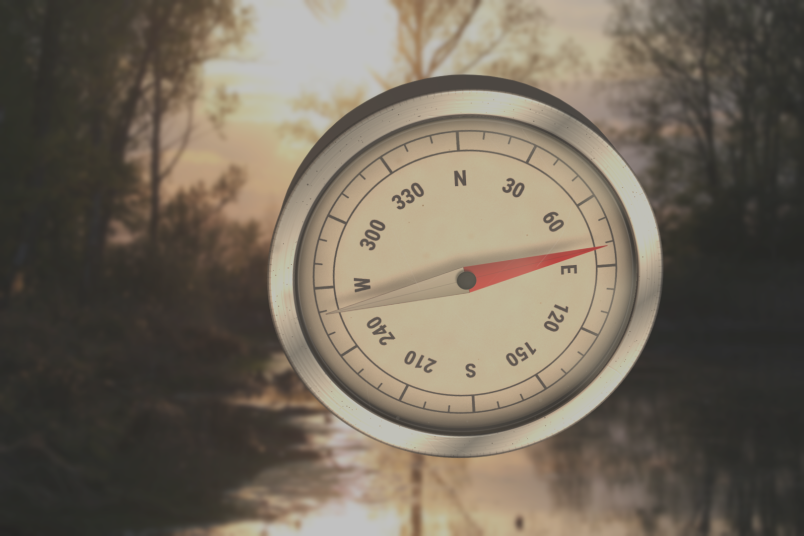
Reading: 80 °
